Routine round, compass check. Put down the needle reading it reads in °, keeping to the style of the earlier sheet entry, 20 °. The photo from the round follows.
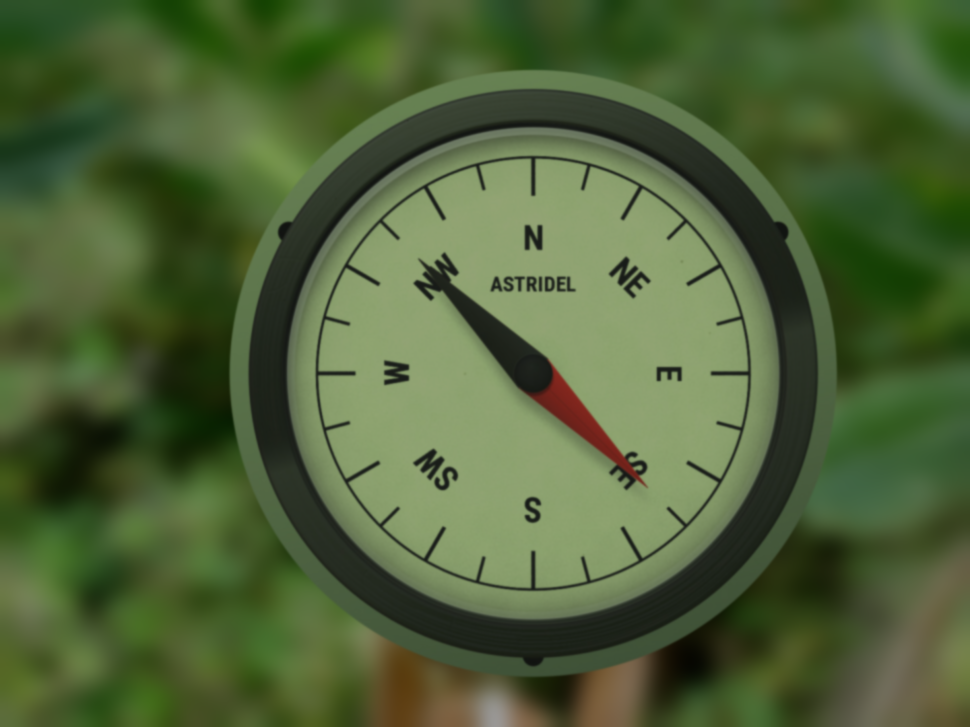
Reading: 135 °
